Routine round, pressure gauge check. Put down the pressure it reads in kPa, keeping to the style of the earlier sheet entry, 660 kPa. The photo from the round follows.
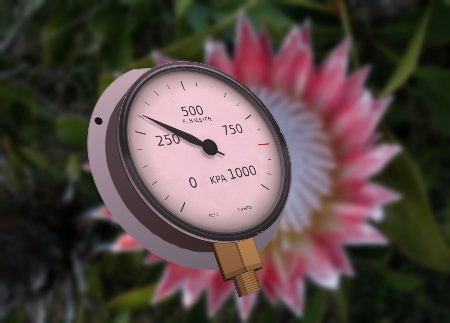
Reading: 300 kPa
